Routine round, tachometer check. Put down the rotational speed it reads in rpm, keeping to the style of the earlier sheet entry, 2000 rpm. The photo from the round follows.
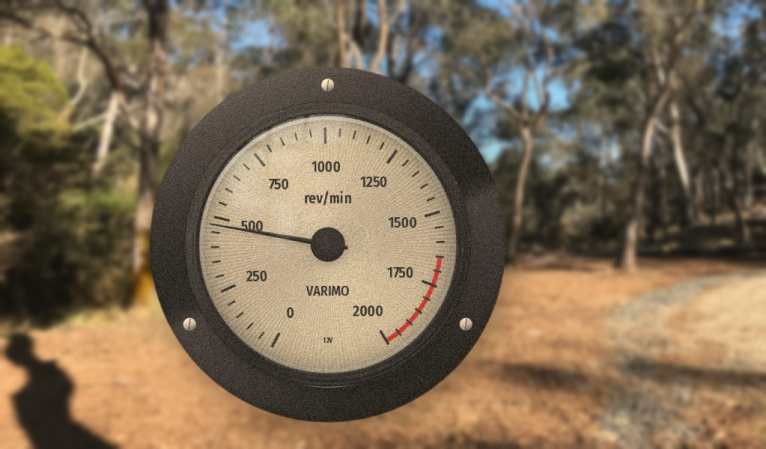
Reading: 475 rpm
